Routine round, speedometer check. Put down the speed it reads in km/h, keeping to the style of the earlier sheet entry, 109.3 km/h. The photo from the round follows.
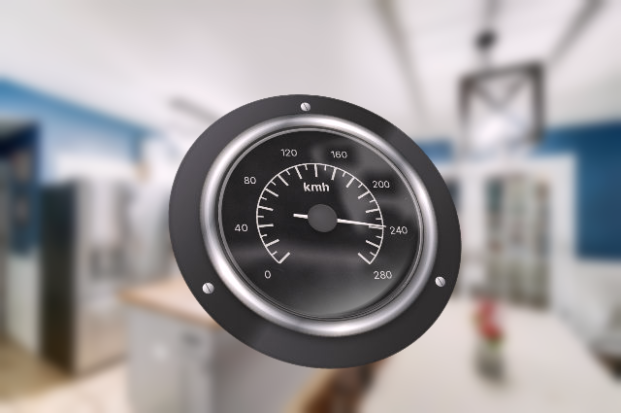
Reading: 240 km/h
